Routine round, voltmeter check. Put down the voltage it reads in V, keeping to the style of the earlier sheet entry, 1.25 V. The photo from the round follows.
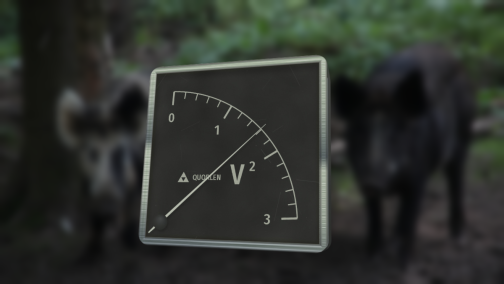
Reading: 1.6 V
